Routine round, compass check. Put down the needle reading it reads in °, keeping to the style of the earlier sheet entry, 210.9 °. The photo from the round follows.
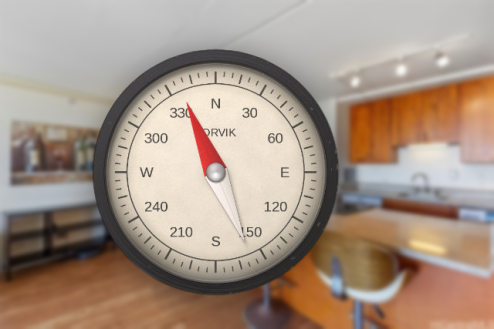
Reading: 337.5 °
